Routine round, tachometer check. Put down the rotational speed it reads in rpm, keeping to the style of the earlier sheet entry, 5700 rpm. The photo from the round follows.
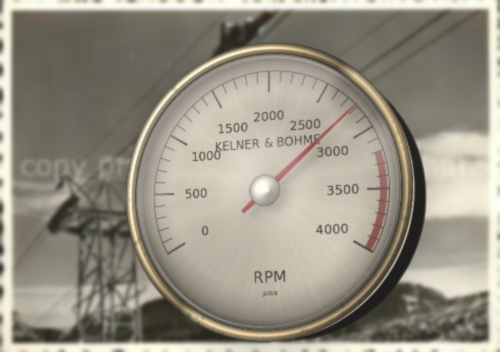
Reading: 2800 rpm
